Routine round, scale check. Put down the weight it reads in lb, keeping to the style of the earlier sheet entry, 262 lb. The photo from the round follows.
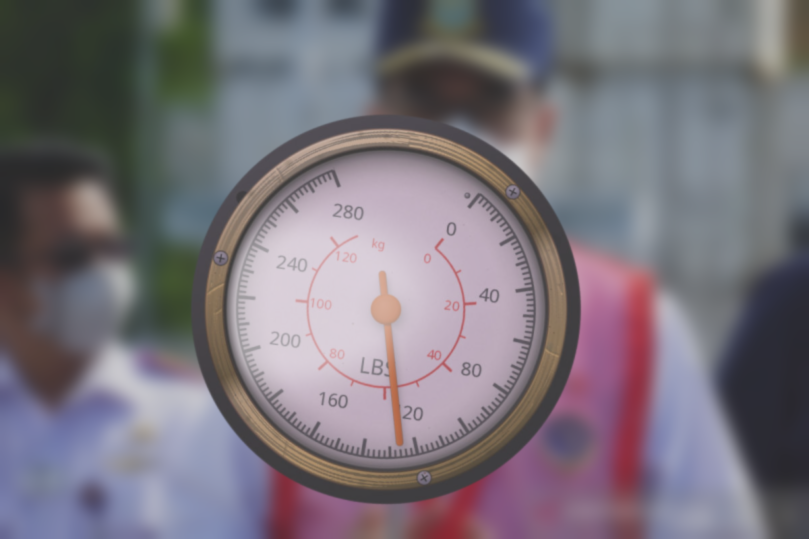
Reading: 126 lb
